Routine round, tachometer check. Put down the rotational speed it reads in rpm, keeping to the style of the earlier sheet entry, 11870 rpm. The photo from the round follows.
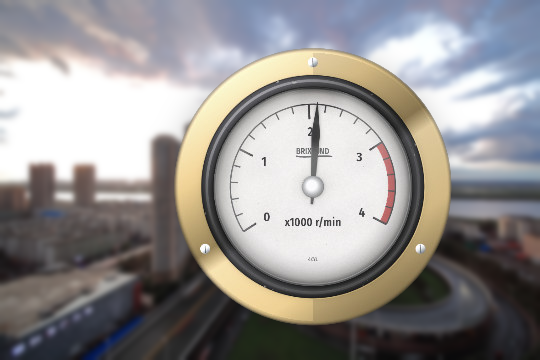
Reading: 2100 rpm
